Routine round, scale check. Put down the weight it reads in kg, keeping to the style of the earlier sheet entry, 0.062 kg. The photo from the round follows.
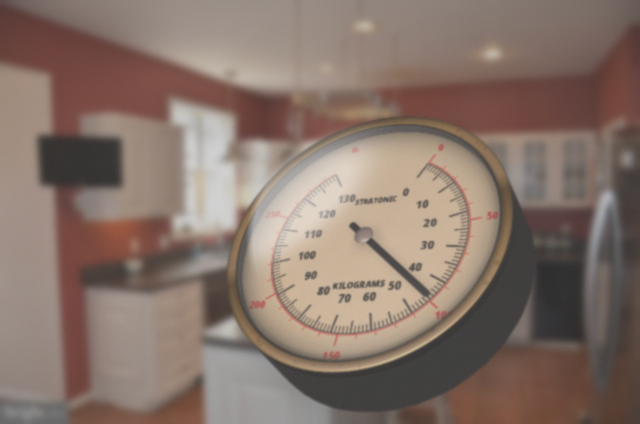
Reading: 45 kg
